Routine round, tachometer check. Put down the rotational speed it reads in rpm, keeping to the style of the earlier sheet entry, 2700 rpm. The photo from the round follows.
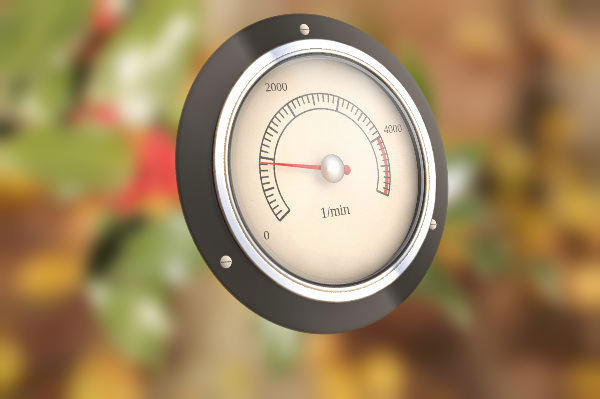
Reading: 900 rpm
